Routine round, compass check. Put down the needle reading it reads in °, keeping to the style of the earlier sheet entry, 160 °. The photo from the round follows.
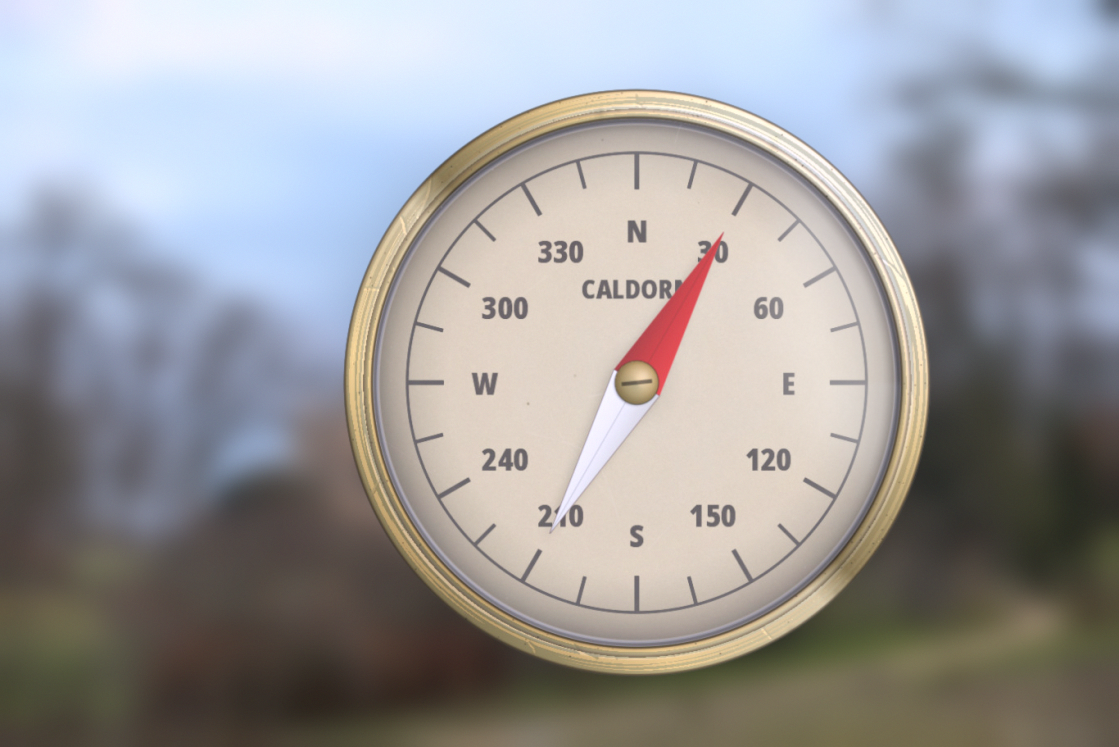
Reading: 30 °
